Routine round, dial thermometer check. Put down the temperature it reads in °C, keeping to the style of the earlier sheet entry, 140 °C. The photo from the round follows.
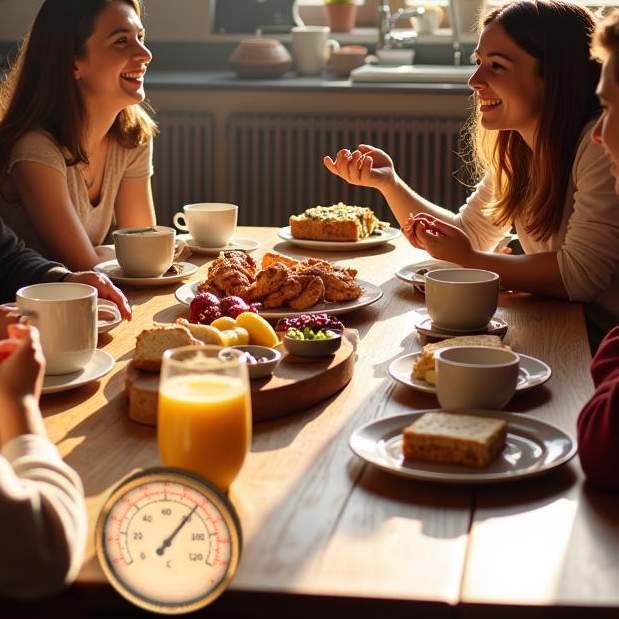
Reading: 80 °C
